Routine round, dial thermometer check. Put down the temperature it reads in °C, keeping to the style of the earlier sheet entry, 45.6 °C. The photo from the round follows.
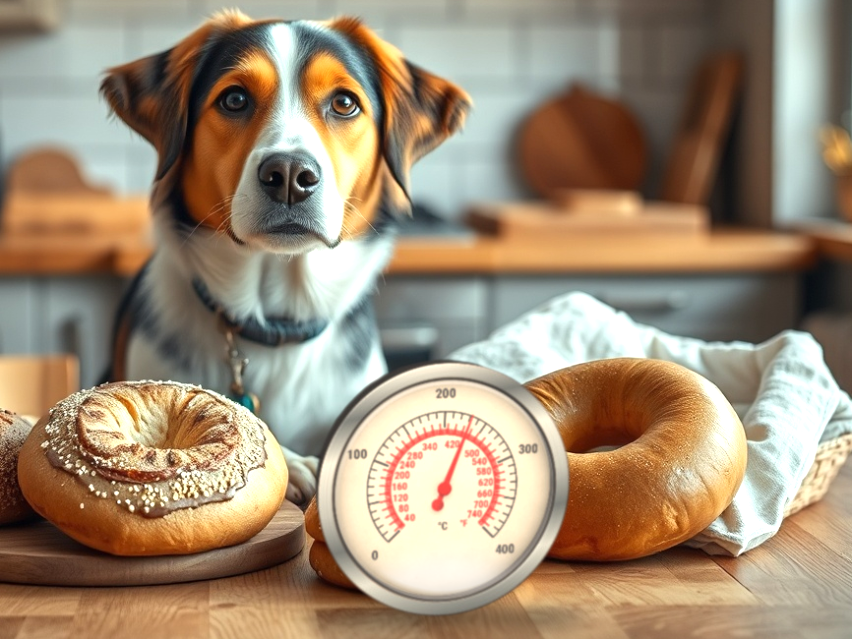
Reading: 230 °C
